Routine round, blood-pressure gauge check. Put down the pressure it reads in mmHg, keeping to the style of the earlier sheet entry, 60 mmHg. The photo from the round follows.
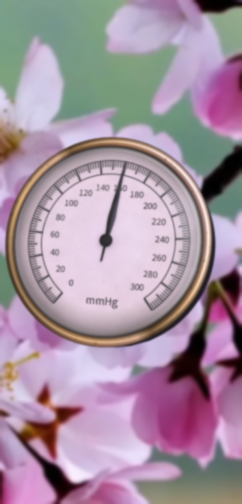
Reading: 160 mmHg
